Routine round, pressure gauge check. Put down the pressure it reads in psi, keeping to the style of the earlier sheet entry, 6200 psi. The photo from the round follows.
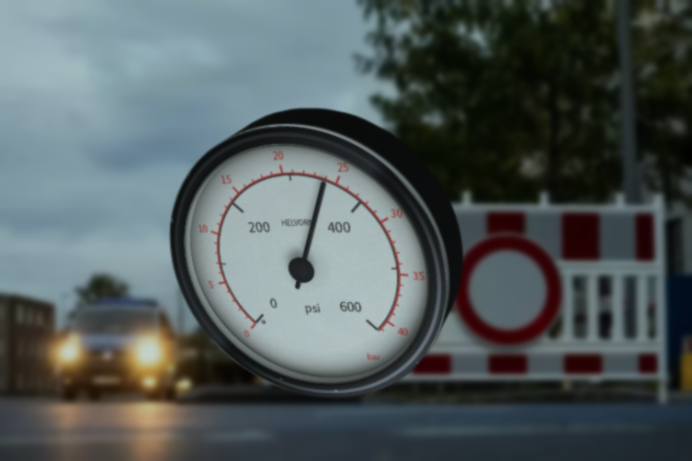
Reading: 350 psi
